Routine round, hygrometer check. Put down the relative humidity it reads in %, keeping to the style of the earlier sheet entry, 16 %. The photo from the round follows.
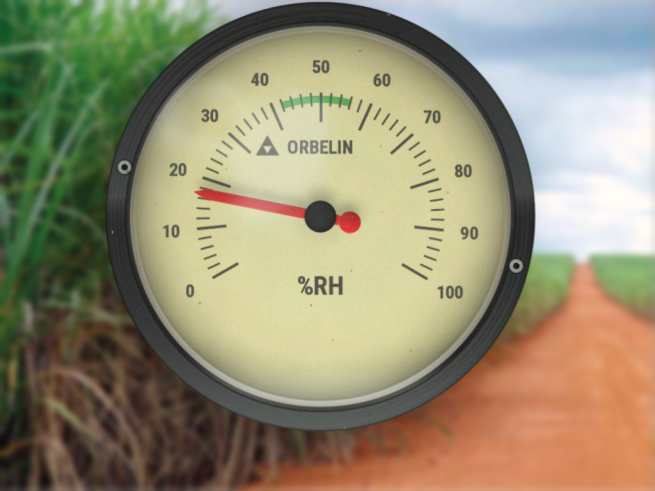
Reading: 17 %
